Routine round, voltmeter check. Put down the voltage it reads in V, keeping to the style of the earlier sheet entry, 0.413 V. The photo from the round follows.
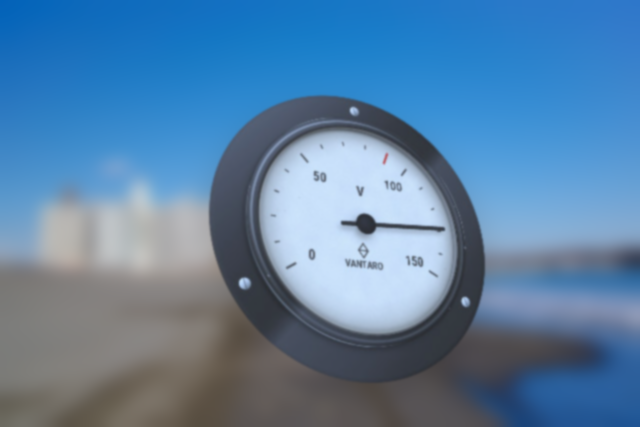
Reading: 130 V
